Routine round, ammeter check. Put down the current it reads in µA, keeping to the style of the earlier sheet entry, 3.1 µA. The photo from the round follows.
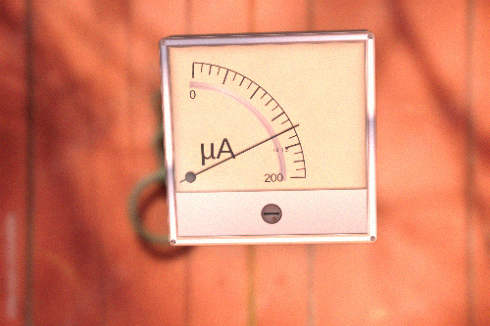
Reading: 140 µA
